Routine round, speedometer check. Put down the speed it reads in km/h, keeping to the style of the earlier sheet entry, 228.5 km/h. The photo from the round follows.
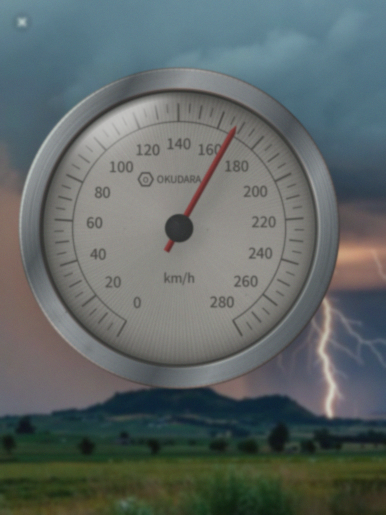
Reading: 167.5 km/h
